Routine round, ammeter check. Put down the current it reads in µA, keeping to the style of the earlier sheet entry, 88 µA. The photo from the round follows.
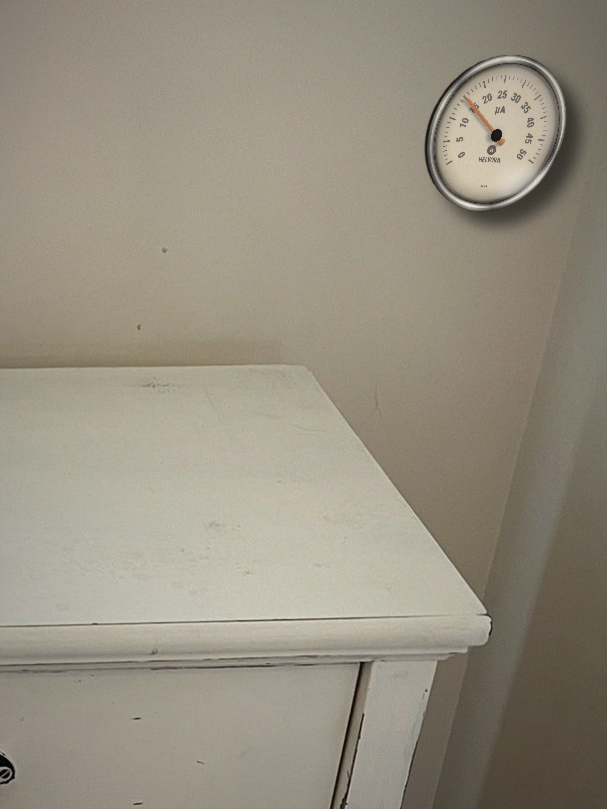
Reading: 15 µA
